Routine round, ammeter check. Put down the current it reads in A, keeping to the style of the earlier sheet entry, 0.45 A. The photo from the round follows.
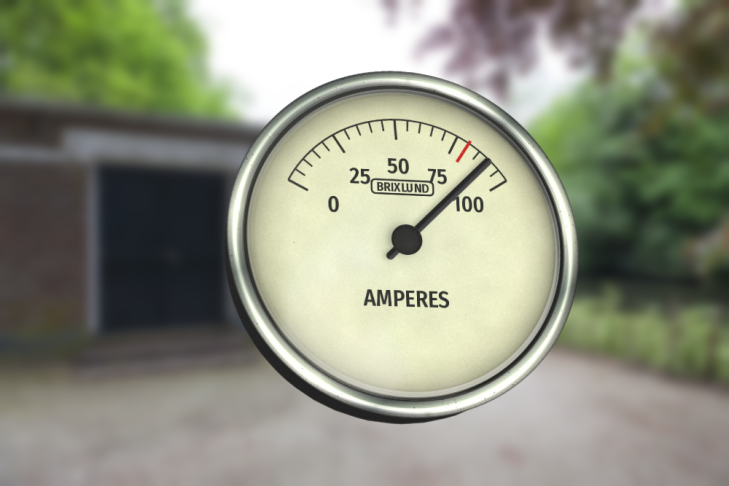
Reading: 90 A
